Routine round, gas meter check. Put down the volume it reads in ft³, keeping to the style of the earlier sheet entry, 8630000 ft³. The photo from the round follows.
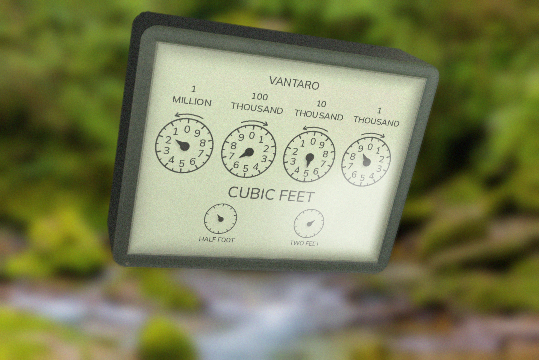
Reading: 164900 ft³
